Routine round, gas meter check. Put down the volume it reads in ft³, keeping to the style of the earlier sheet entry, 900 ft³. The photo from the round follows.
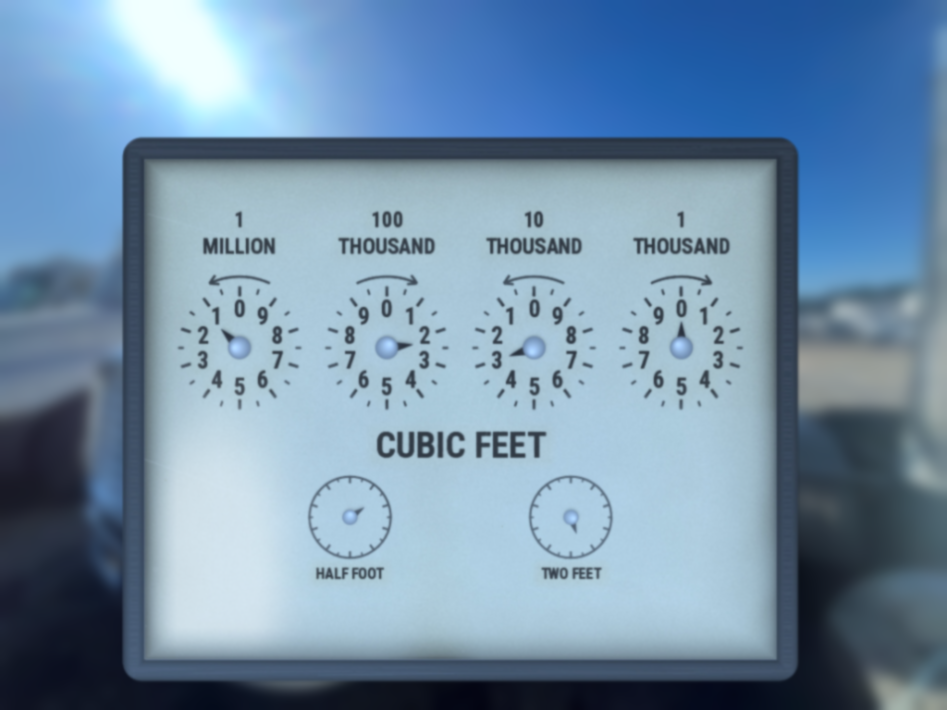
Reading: 123000 ft³
